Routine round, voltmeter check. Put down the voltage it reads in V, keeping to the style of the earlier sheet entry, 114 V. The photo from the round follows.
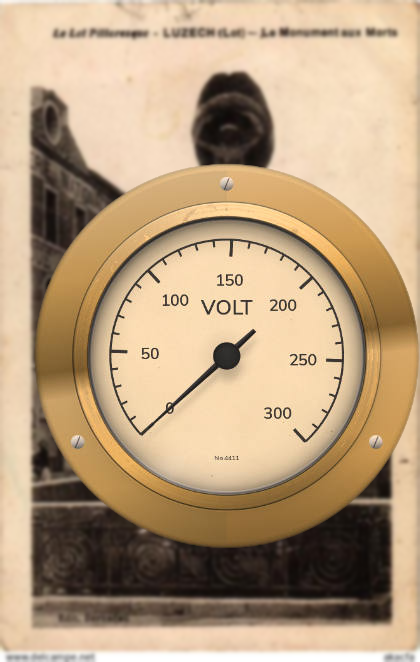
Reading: 0 V
